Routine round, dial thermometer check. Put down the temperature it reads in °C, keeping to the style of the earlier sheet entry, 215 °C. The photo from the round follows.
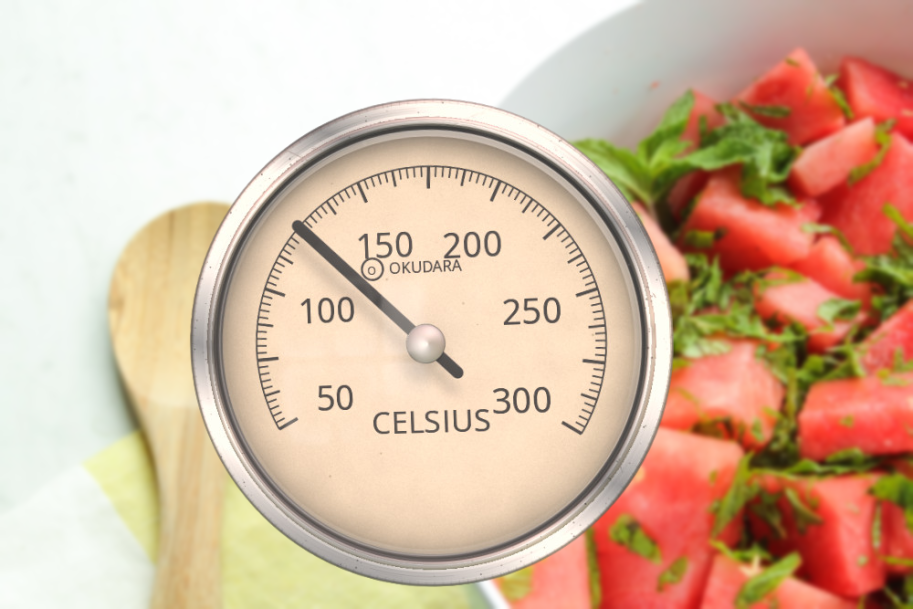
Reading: 125 °C
